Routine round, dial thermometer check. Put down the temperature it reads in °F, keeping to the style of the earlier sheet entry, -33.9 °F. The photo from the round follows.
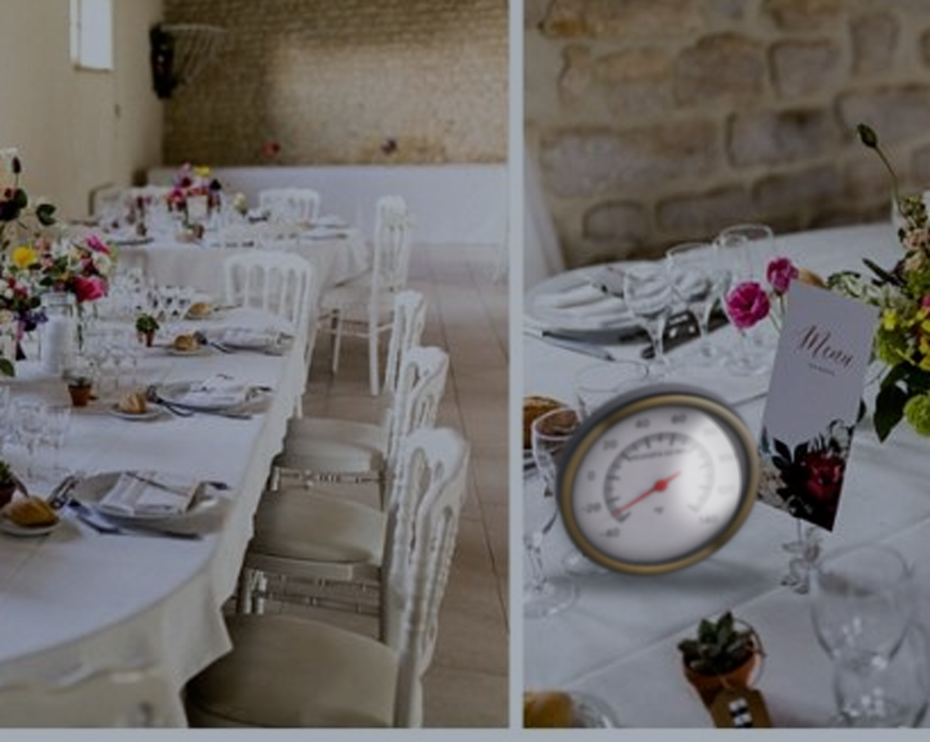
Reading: -30 °F
